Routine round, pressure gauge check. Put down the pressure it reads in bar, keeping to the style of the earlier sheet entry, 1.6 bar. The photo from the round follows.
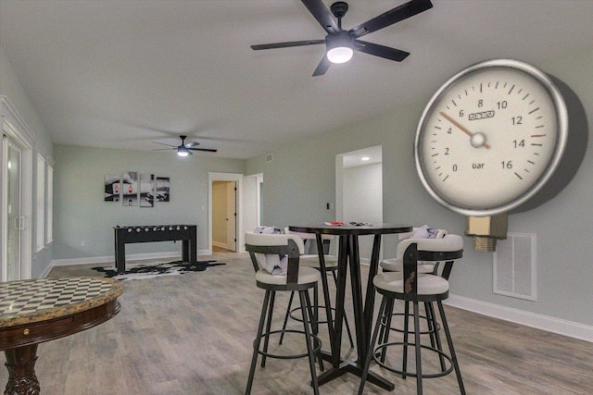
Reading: 5 bar
